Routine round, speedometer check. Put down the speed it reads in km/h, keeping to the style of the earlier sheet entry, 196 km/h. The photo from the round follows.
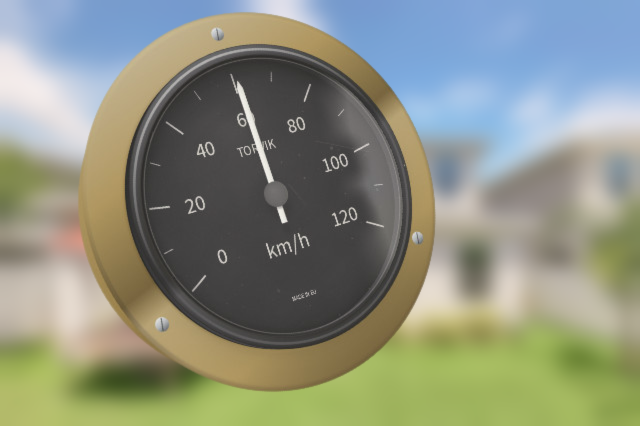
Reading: 60 km/h
